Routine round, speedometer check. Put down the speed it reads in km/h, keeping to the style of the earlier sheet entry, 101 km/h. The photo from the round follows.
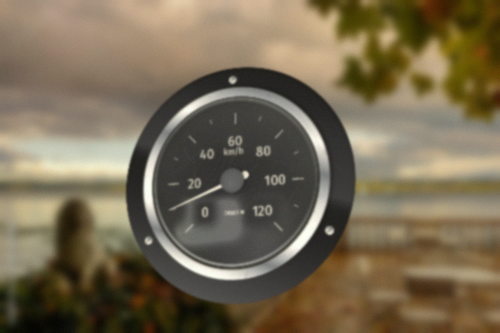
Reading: 10 km/h
